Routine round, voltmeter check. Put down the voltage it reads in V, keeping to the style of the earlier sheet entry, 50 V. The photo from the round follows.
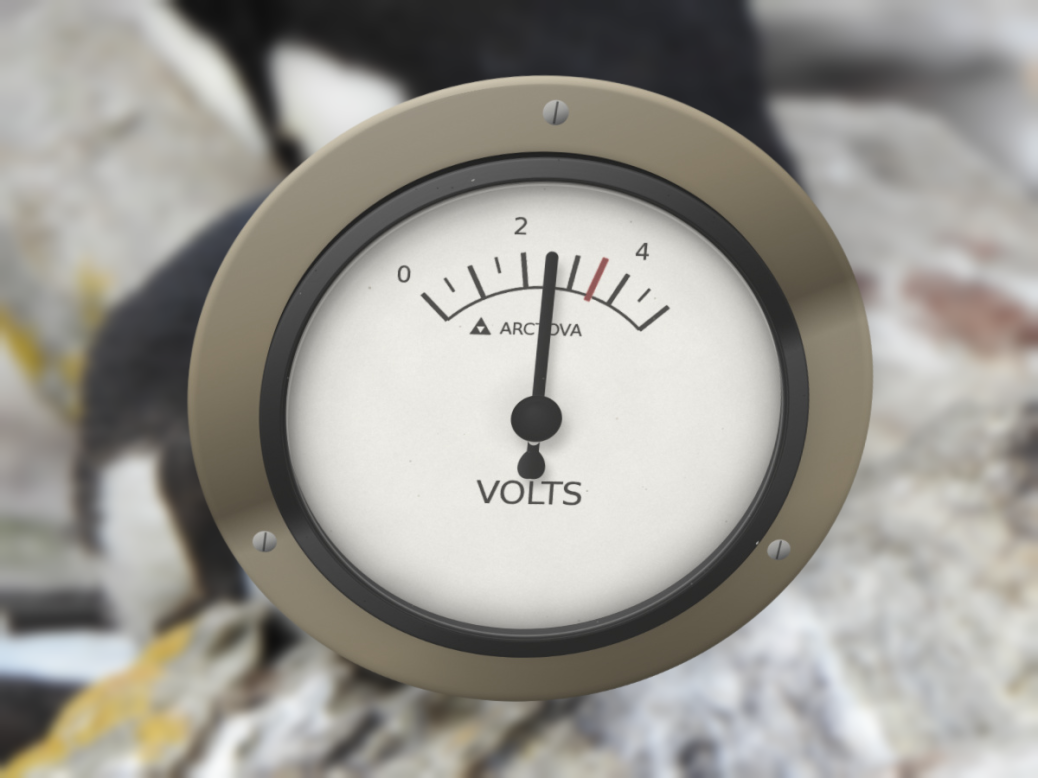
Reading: 2.5 V
